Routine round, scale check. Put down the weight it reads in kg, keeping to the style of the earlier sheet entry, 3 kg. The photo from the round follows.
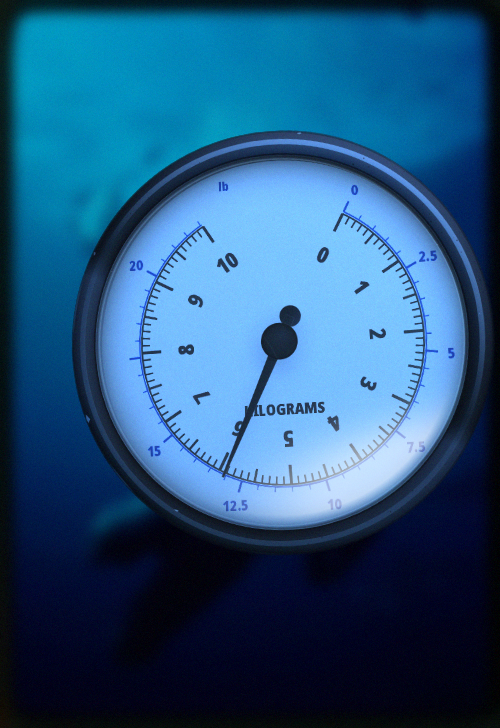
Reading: 5.9 kg
